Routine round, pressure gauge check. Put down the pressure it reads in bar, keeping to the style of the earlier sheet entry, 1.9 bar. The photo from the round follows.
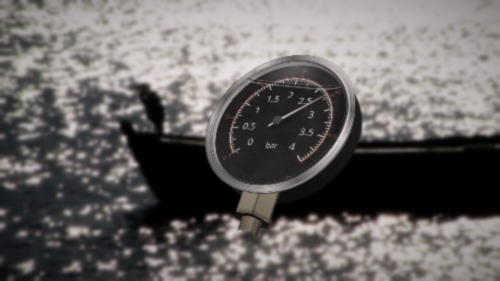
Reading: 2.75 bar
